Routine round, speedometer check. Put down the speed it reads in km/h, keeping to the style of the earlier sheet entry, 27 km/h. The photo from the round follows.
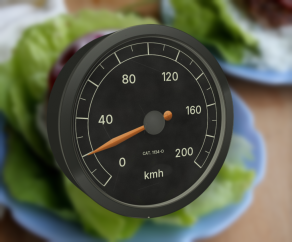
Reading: 20 km/h
